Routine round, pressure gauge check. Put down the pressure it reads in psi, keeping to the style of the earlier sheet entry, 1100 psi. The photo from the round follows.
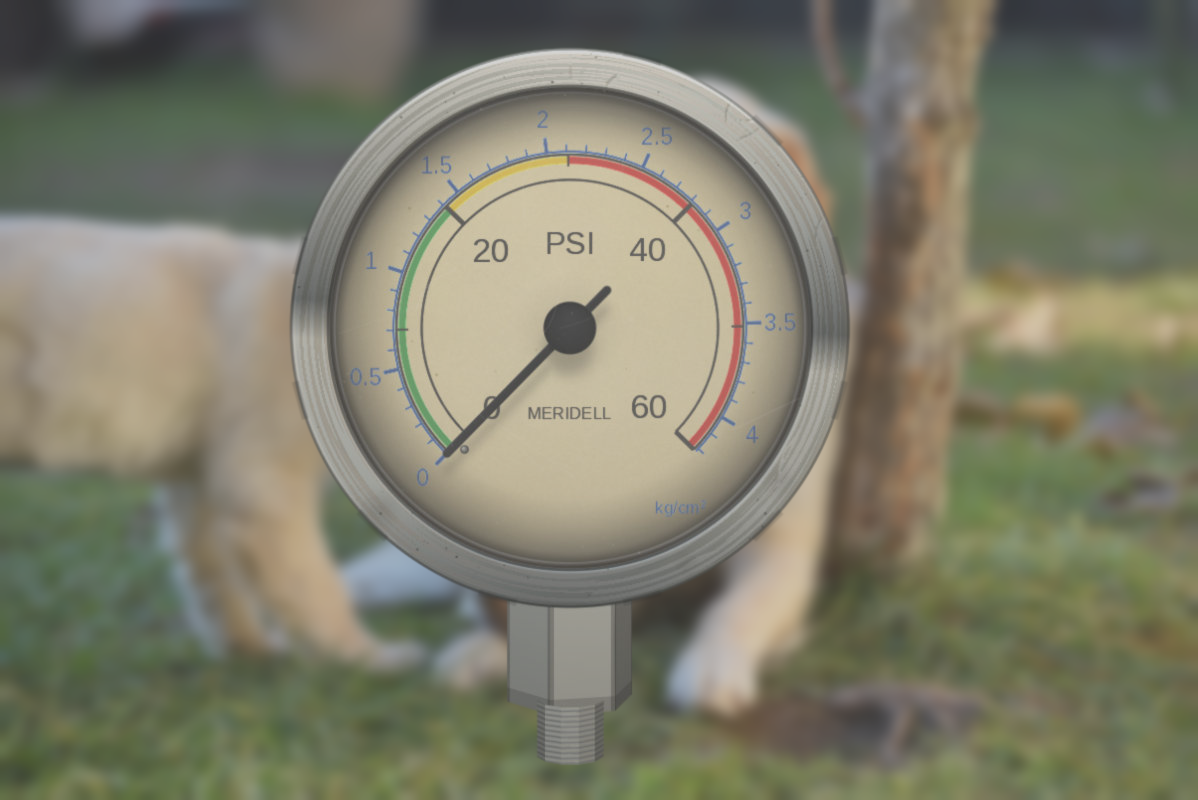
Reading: 0 psi
